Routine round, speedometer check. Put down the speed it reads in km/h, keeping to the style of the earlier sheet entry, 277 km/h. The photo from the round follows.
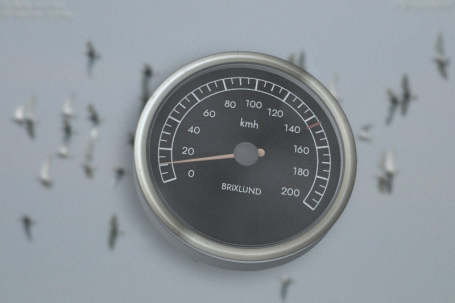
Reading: 10 km/h
